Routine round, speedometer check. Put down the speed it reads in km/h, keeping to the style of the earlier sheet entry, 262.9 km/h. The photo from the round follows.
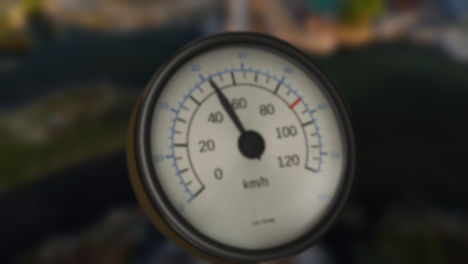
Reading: 50 km/h
